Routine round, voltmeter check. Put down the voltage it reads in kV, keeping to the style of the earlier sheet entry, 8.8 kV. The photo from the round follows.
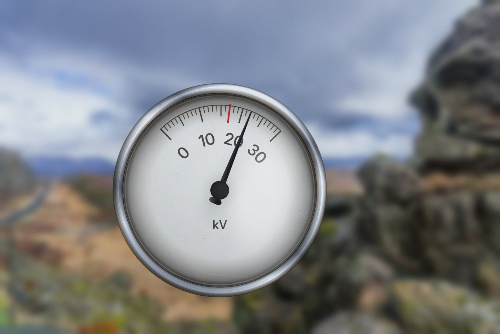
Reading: 22 kV
